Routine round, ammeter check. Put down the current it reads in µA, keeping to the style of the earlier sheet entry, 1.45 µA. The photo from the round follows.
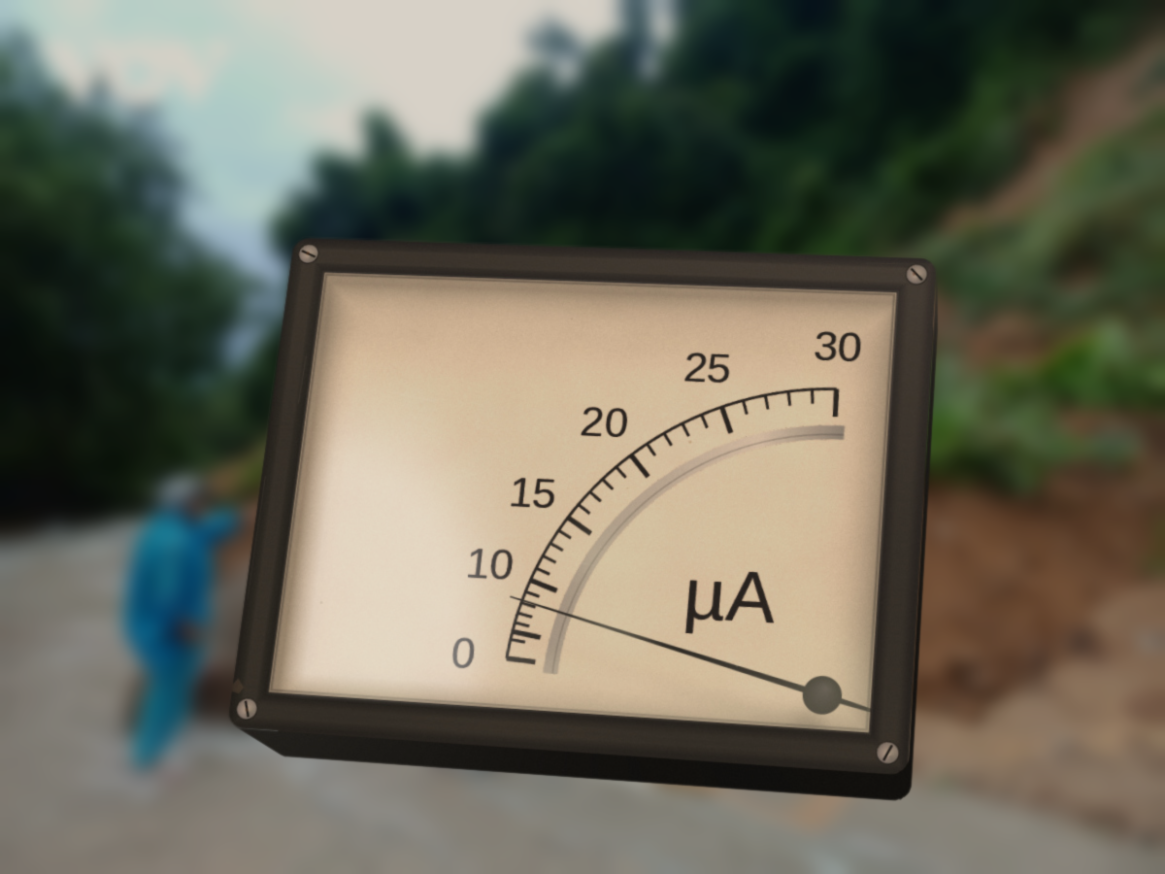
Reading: 8 µA
